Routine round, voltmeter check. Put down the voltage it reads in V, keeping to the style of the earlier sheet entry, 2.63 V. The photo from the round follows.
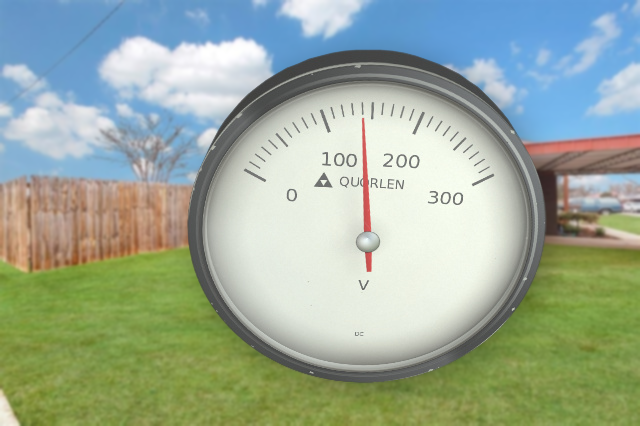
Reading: 140 V
